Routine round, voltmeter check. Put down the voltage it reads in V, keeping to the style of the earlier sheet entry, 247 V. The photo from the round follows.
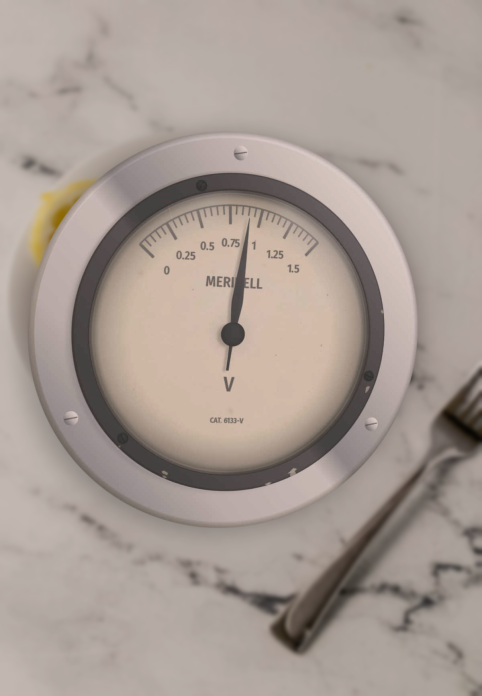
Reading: 0.9 V
